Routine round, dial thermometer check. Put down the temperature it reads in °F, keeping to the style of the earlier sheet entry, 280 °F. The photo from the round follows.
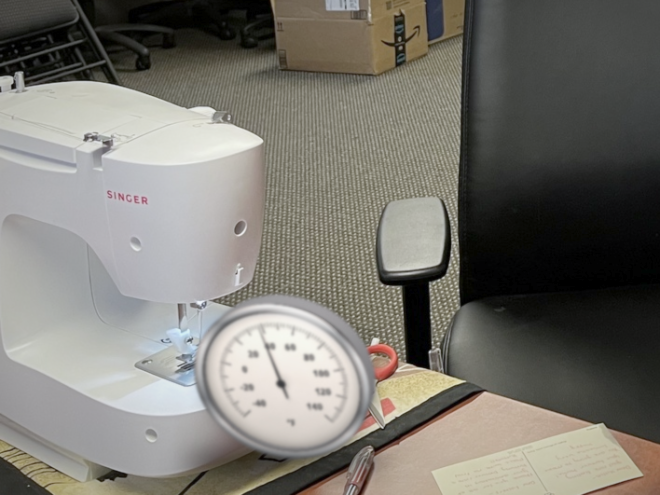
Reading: 40 °F
